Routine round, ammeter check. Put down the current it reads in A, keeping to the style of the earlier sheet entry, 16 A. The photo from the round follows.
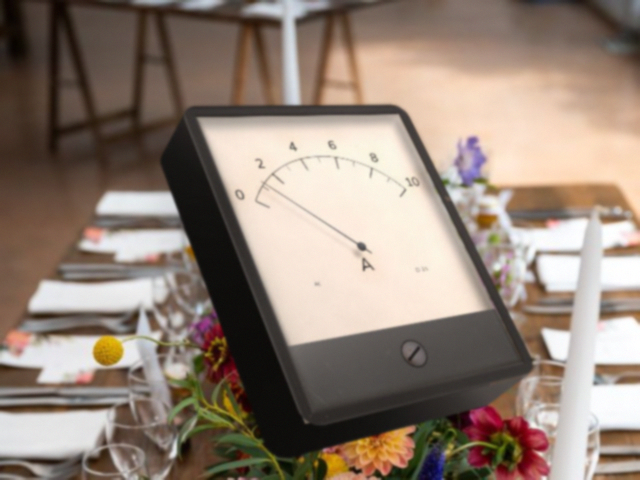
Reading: 1 A
